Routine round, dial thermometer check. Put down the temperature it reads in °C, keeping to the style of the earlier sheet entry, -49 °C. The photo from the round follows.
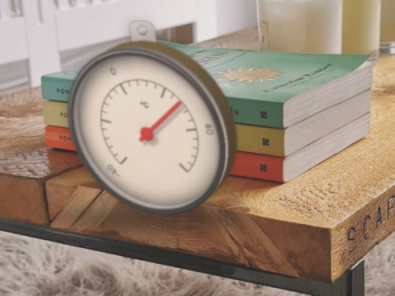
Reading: 28 °C
